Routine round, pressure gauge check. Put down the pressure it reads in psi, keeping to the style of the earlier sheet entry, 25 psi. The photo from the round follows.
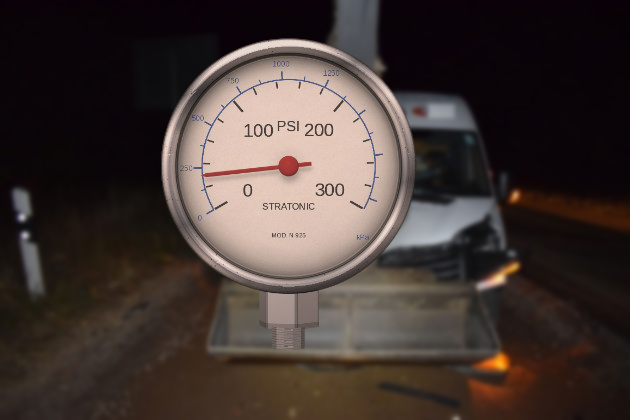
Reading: 30 psi
